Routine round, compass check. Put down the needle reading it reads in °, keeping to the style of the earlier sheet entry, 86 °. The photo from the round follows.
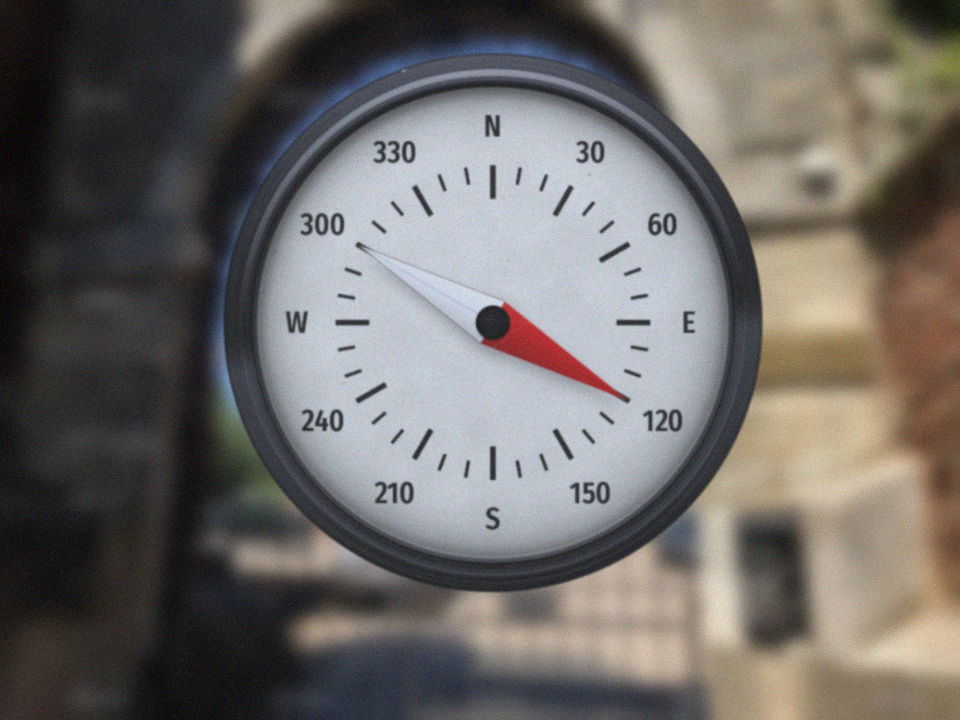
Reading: 120 °
